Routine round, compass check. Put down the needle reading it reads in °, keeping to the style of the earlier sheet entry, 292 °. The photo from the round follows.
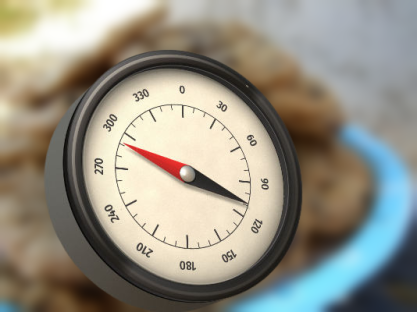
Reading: 290 °
